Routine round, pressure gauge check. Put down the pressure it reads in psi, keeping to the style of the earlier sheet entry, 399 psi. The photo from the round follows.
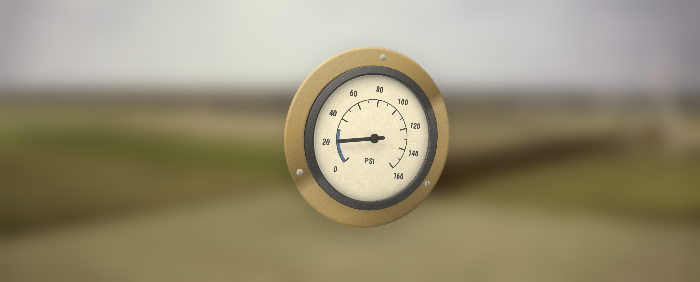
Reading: 20 psi
